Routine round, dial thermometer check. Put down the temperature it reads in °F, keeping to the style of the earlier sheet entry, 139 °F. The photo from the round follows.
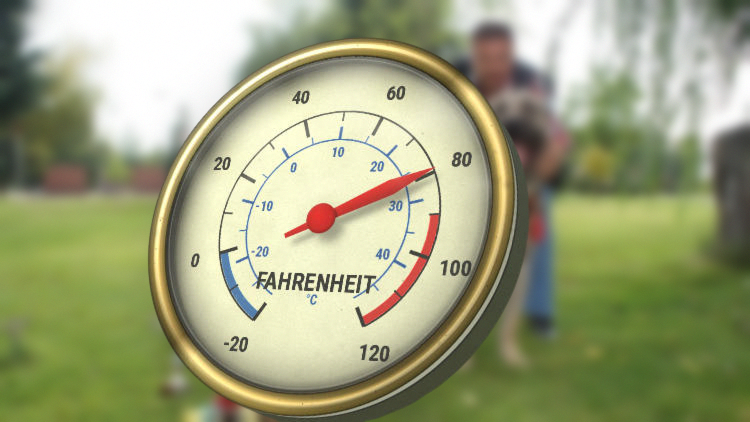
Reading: 80 °F
